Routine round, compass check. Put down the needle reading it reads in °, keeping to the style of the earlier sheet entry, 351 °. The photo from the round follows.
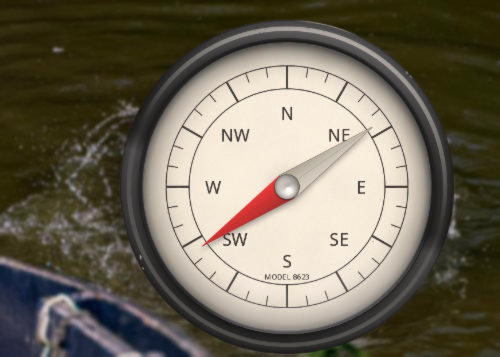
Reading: 235 °
